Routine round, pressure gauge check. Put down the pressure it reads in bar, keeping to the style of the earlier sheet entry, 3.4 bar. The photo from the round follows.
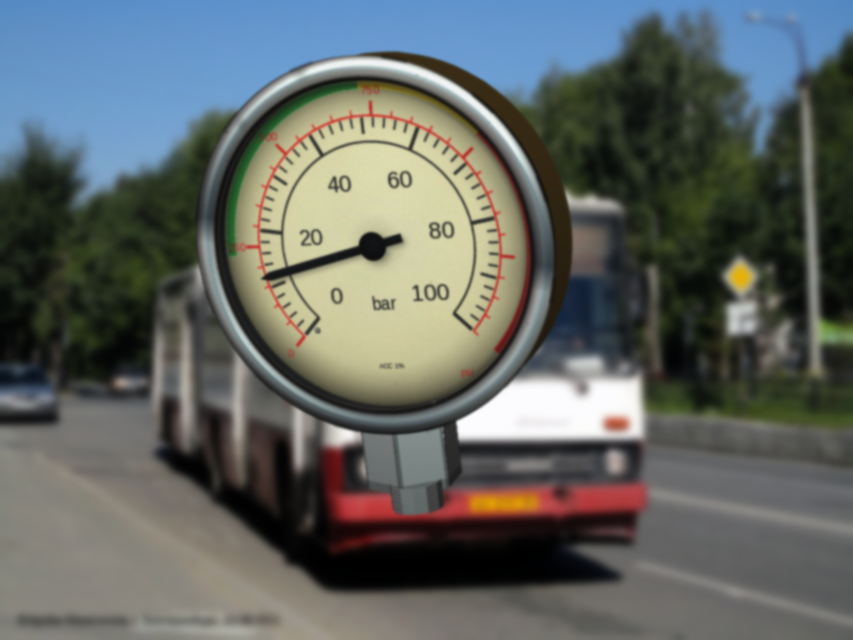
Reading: 12 bar
